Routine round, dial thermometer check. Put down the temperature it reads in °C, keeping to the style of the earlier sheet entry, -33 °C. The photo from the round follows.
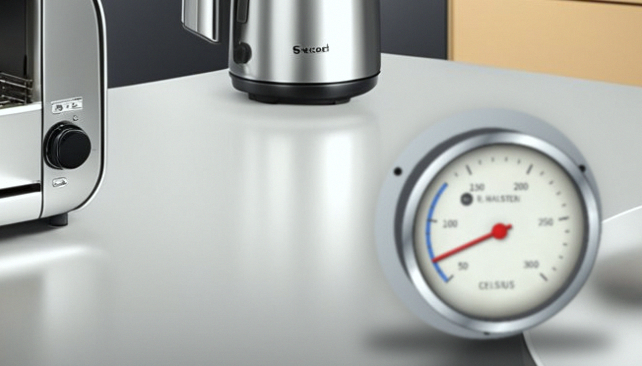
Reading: 70 °C
